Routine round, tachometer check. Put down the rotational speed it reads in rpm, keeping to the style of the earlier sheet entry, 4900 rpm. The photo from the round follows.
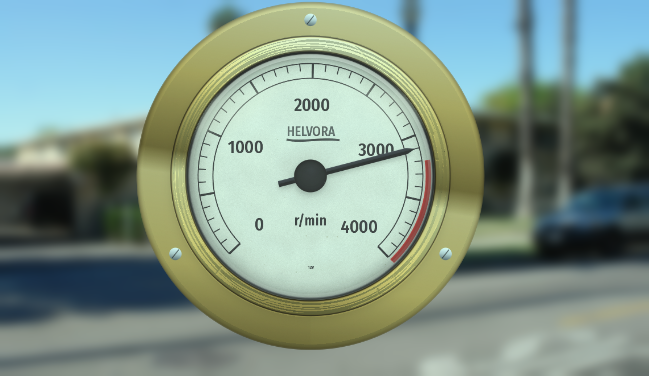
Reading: 3100 rpm
